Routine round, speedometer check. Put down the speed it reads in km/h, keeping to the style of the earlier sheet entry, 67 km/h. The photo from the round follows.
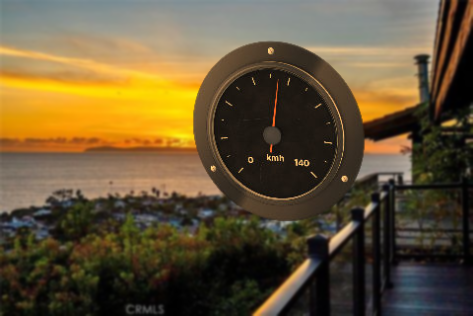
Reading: 75 km/h
